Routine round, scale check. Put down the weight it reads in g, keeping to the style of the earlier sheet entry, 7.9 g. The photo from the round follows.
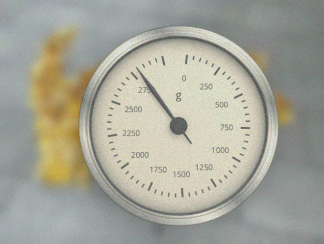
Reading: 2800 g
